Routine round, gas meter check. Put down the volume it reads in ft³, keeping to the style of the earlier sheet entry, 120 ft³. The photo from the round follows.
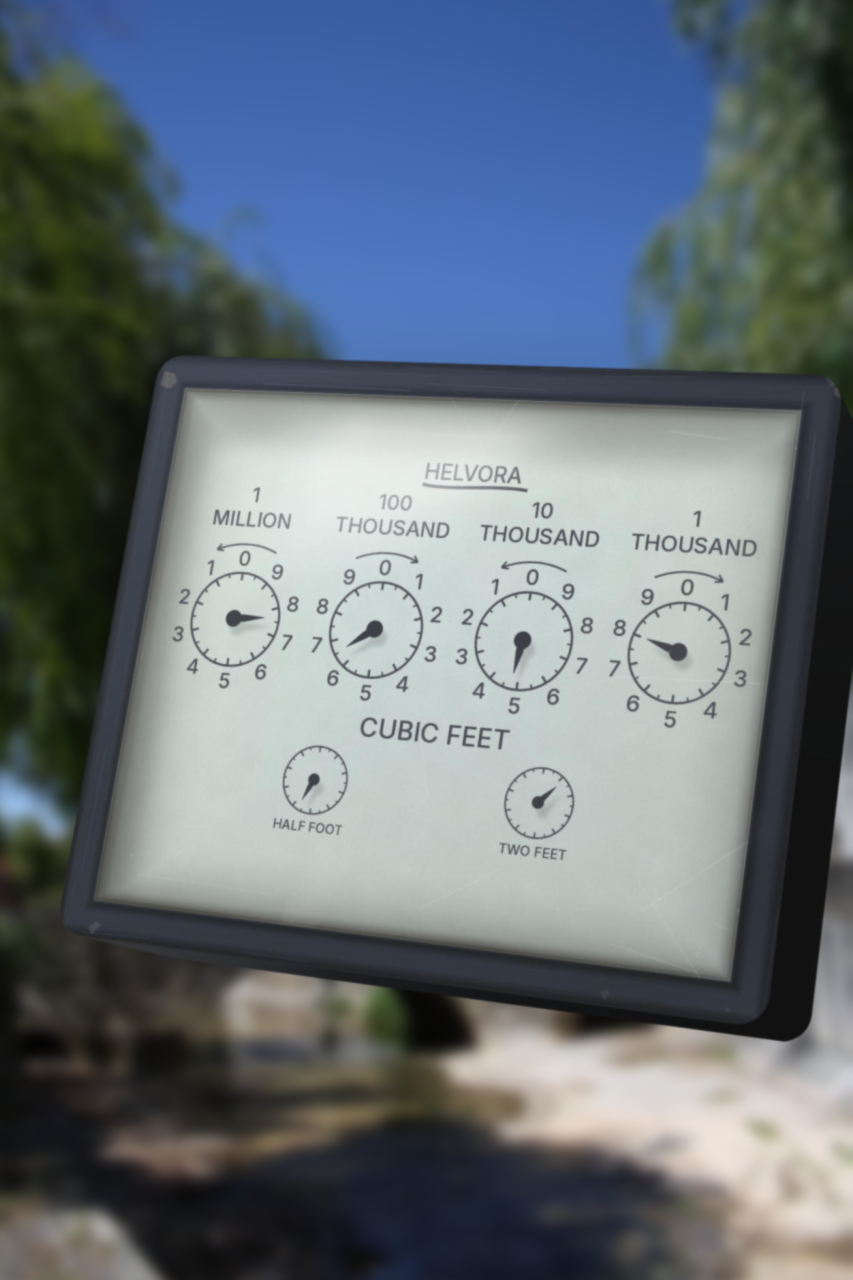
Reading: 764800 ft³
